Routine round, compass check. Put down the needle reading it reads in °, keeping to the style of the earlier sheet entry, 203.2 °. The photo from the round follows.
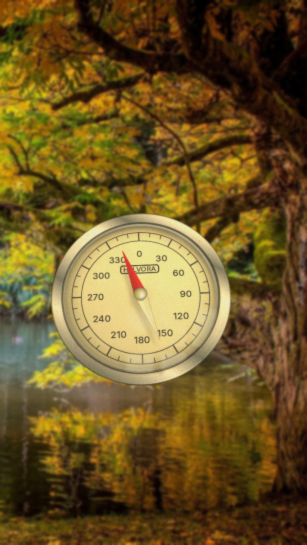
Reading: 340 °
